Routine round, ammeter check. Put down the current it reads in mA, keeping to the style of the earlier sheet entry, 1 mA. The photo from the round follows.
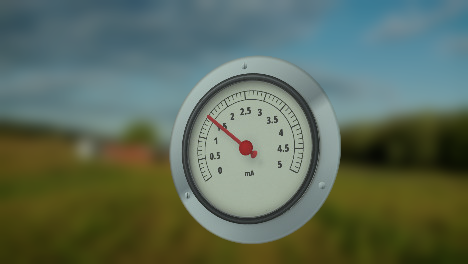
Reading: 1.5 mA
